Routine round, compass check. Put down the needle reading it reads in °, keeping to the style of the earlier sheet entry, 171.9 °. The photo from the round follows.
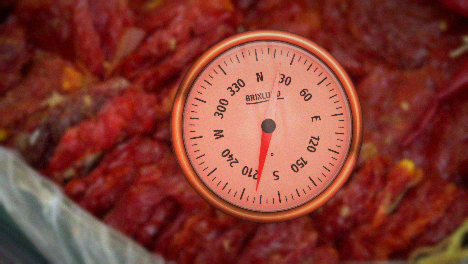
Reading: 200 °
